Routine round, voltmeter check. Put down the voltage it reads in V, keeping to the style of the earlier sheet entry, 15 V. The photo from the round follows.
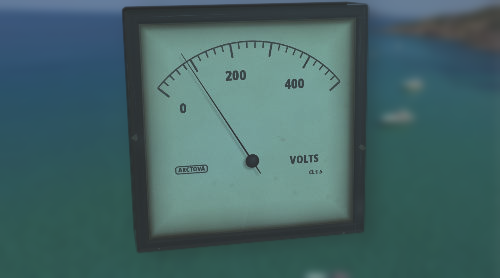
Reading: 90 V
